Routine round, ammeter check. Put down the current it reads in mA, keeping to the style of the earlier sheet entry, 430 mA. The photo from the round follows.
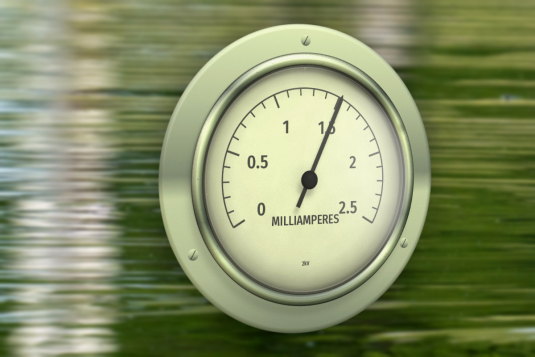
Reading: 1.5 mA
